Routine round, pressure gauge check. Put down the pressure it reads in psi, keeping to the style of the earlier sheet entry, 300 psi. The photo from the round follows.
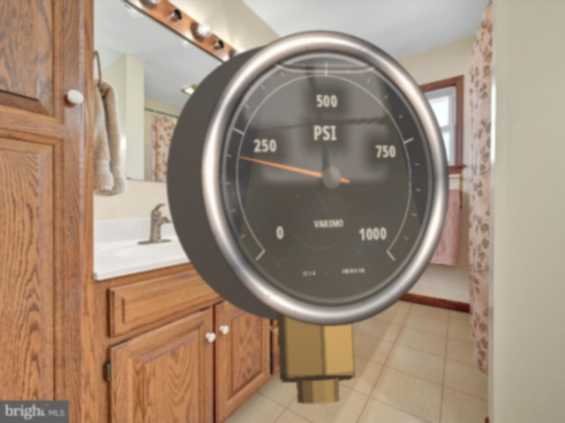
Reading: 200 psi
